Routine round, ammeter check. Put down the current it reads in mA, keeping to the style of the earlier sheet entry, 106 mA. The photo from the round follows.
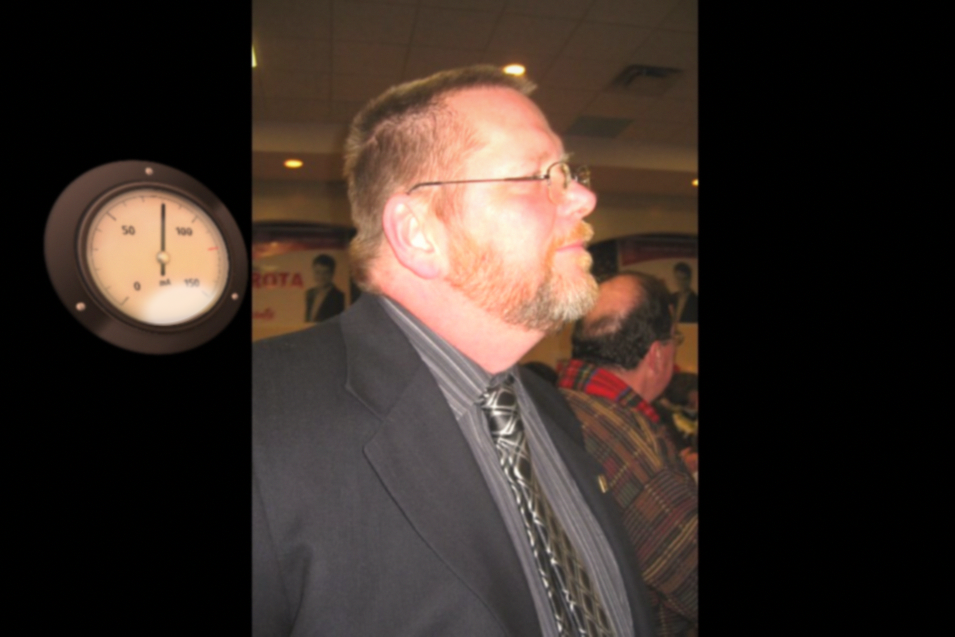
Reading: 80 mA
